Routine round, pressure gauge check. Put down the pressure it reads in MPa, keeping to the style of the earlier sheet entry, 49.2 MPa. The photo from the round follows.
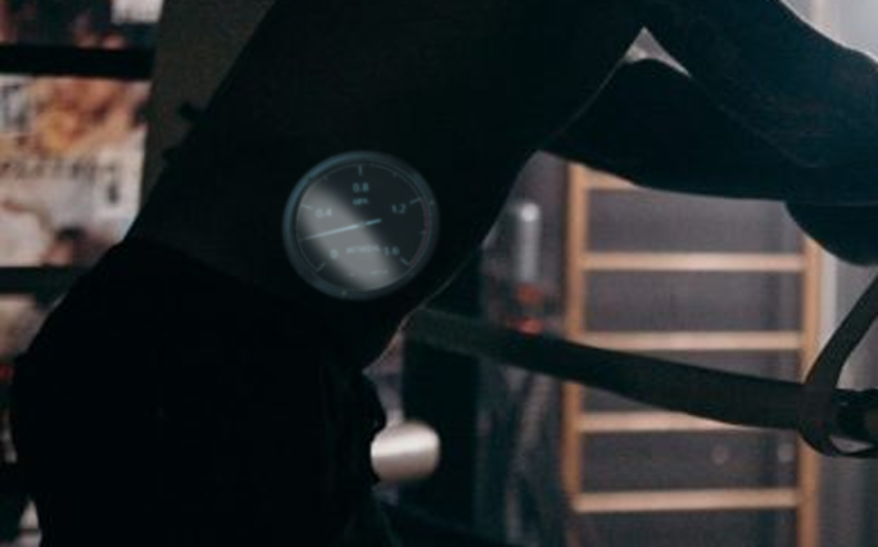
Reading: 0.2 MPa
